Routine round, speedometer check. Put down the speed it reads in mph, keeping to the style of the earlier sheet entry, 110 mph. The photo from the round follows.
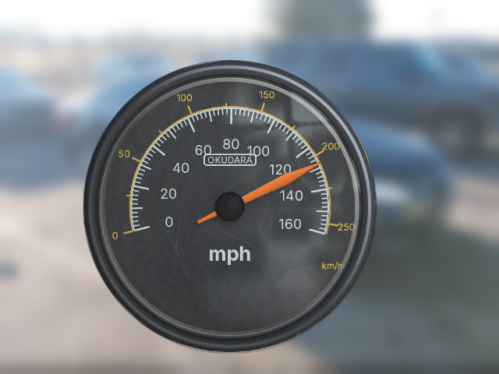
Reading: 128 mph
